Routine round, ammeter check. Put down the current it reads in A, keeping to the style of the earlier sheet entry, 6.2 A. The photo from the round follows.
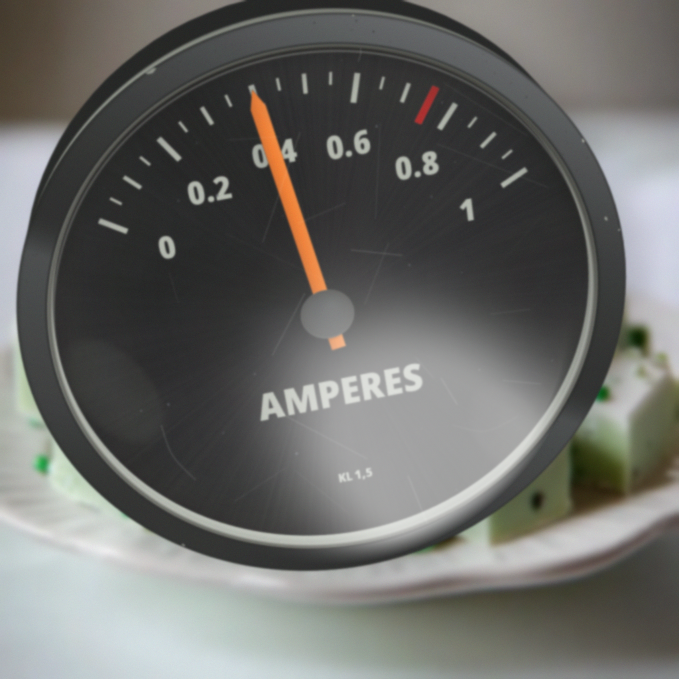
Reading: 0.4 A
